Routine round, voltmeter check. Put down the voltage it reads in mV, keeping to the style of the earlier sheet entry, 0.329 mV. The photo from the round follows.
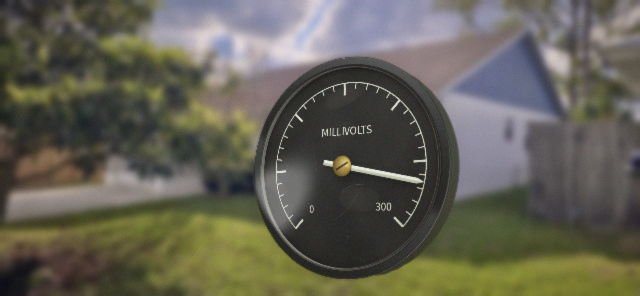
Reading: 265 mV
